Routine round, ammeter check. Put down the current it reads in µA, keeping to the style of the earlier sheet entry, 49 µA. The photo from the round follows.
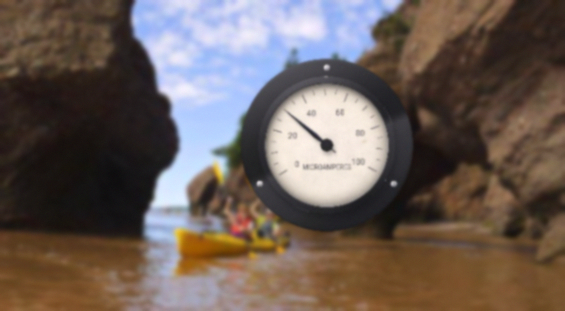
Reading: 30 µA
